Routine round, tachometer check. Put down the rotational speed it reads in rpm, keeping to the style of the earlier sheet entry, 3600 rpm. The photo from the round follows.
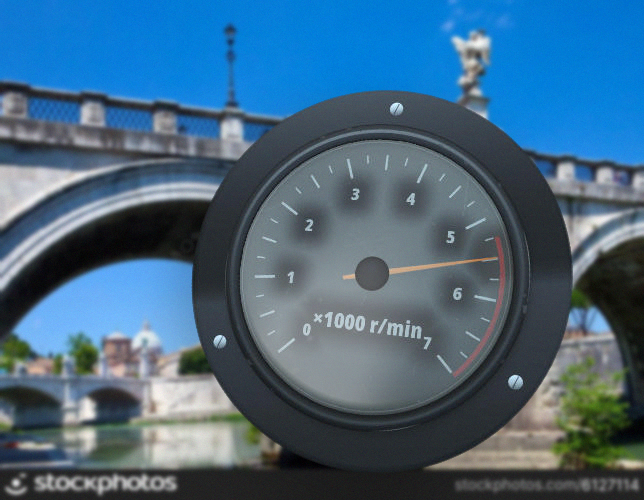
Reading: 5500 rpm
